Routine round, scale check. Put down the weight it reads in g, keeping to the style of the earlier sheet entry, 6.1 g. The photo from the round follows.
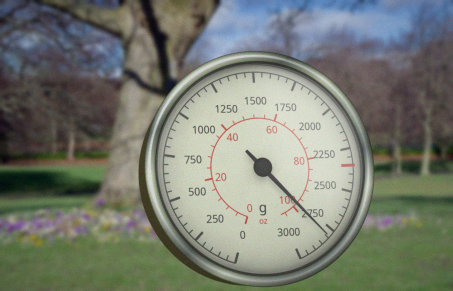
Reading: 2800 g
